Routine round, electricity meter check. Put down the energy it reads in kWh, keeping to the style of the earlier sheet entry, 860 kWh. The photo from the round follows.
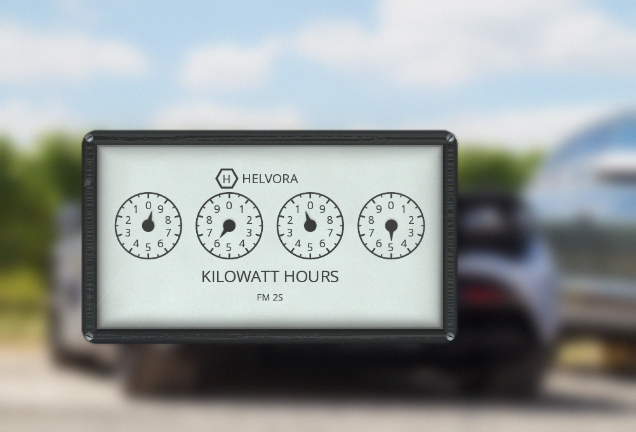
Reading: 9605 kWh
